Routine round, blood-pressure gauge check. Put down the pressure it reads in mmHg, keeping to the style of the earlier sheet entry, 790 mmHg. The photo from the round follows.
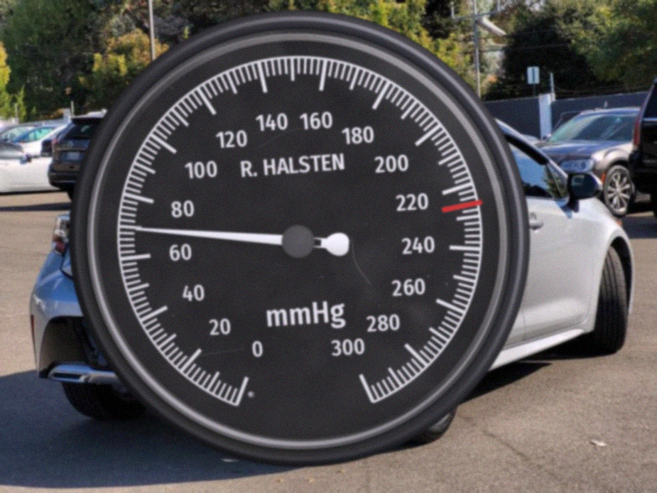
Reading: 70 mmHg
